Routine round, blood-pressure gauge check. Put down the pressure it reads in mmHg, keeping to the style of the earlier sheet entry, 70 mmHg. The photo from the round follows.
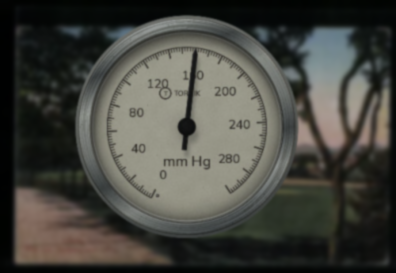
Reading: 160 mmHg
